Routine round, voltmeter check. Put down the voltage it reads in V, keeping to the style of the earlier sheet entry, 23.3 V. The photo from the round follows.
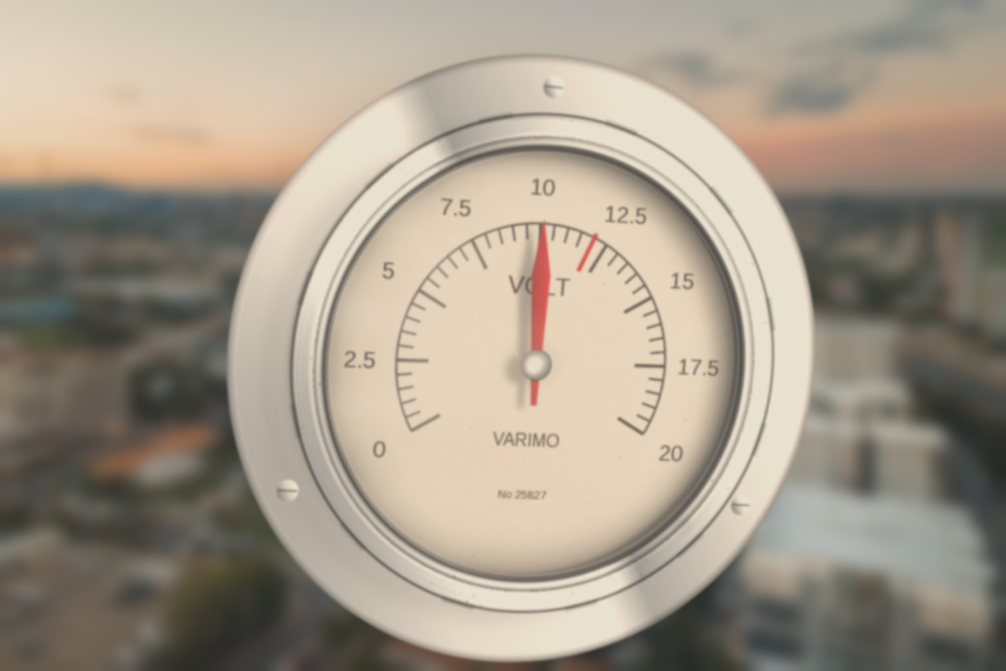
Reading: 10 V
